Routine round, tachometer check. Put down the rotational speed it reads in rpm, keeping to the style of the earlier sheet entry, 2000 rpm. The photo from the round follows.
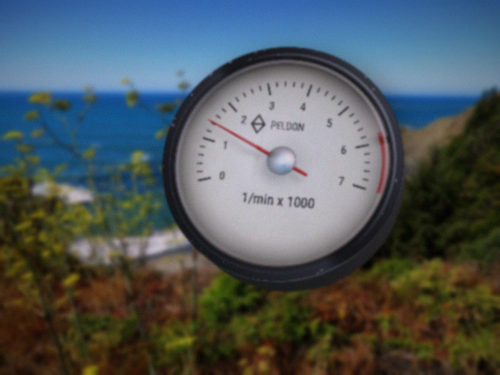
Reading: 1400 rpm
